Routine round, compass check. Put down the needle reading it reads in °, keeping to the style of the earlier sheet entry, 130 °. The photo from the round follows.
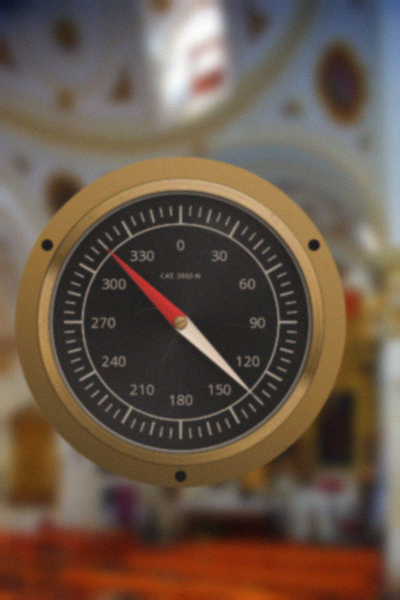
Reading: 315 °
